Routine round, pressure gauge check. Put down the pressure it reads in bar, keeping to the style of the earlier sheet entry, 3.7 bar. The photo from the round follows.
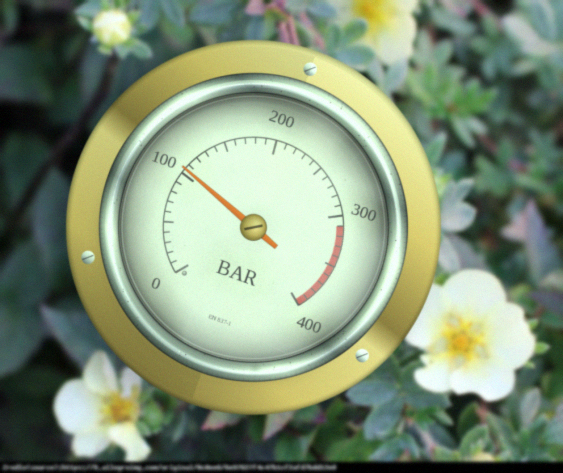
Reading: 105 bar
